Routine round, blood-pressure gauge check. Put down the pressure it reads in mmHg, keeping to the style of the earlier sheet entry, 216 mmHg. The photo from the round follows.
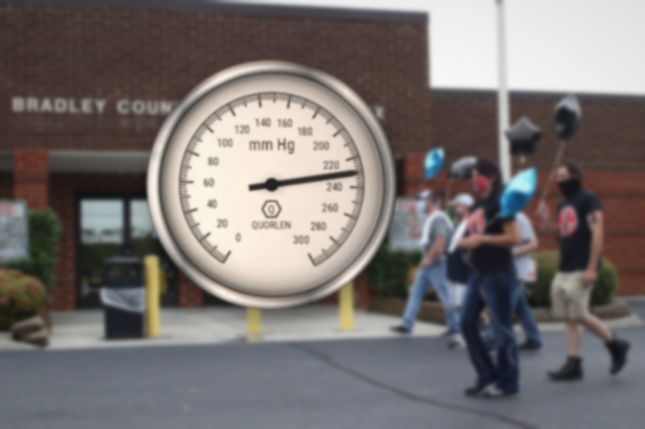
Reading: 230 mmHg
